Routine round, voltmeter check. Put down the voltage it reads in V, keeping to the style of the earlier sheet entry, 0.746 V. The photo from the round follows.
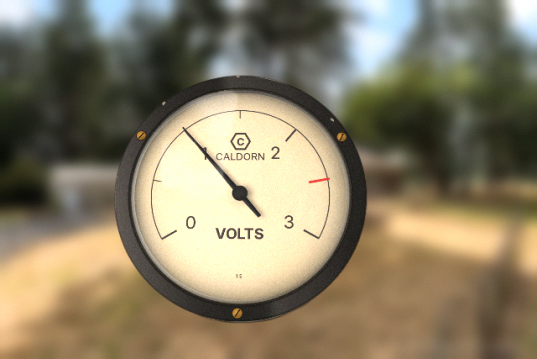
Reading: 1 V
